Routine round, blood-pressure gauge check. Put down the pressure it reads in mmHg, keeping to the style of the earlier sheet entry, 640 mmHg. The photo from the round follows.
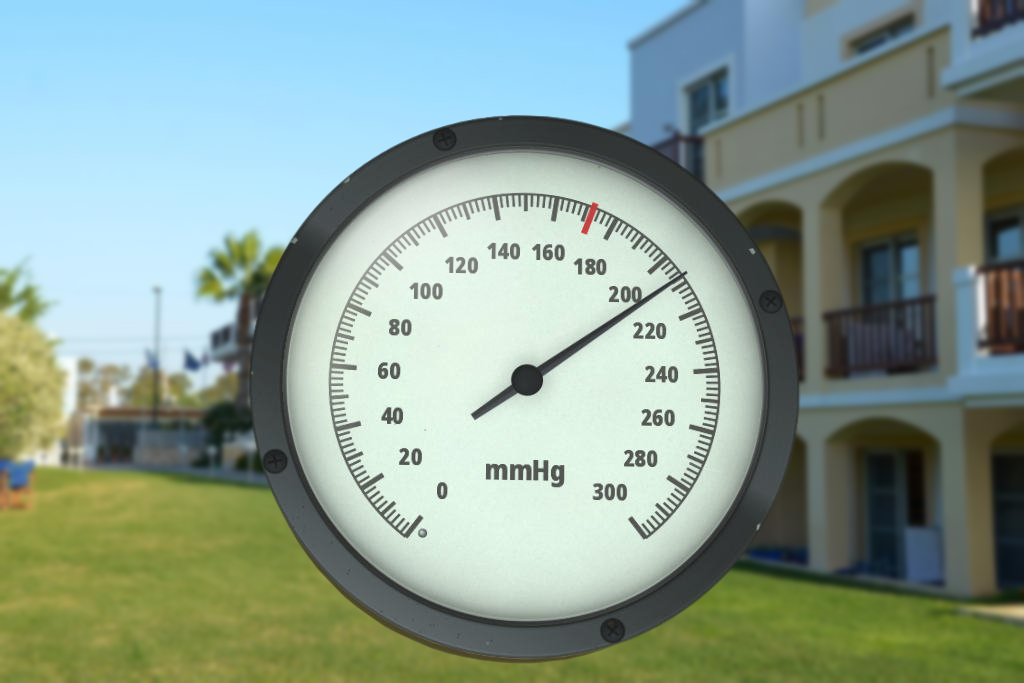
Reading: 208 mmHg
